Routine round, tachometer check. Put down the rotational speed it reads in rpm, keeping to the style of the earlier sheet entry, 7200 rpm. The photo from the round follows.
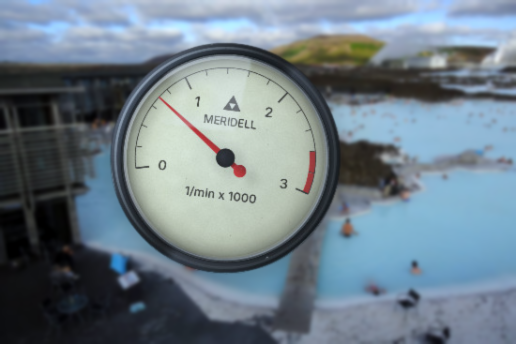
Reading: 700 rpm
